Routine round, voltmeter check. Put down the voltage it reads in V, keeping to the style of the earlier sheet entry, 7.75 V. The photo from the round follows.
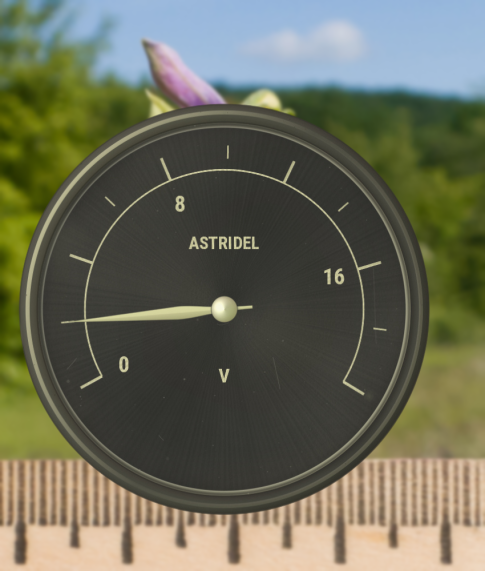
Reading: 2 V
